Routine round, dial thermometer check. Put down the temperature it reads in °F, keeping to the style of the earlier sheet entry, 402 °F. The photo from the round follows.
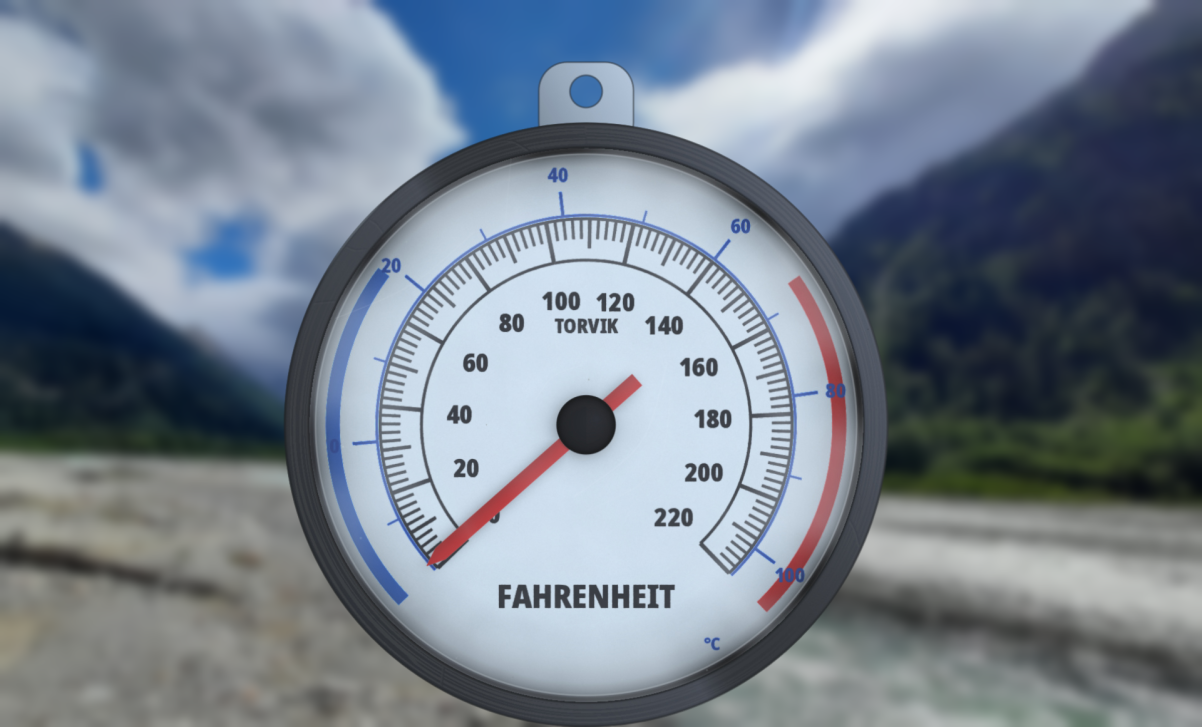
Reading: 2 °F
